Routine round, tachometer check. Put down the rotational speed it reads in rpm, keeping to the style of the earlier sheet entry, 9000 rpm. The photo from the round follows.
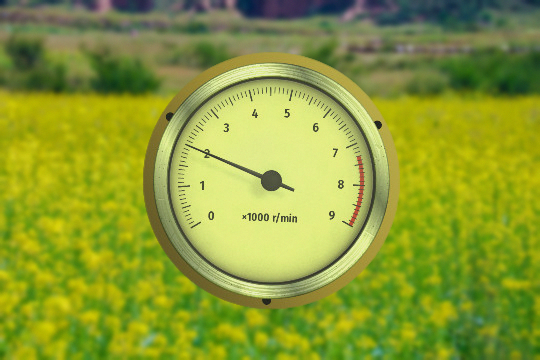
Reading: 2000 rpm
